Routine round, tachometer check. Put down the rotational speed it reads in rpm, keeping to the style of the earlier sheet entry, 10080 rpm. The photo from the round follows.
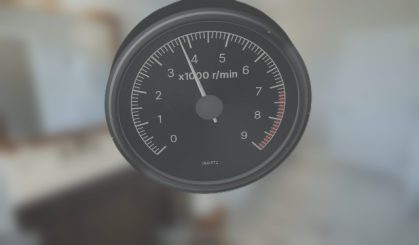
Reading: 3800 rpm
